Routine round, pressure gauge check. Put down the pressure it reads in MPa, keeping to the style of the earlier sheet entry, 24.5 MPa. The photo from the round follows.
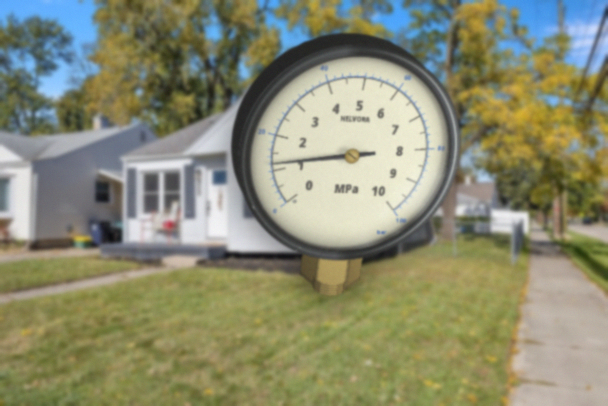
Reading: 1.25 MPa
